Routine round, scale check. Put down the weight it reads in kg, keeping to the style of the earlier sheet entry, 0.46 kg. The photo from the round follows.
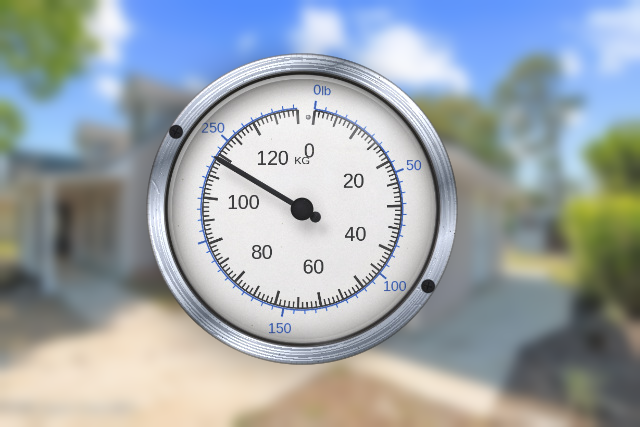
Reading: 109 kg
